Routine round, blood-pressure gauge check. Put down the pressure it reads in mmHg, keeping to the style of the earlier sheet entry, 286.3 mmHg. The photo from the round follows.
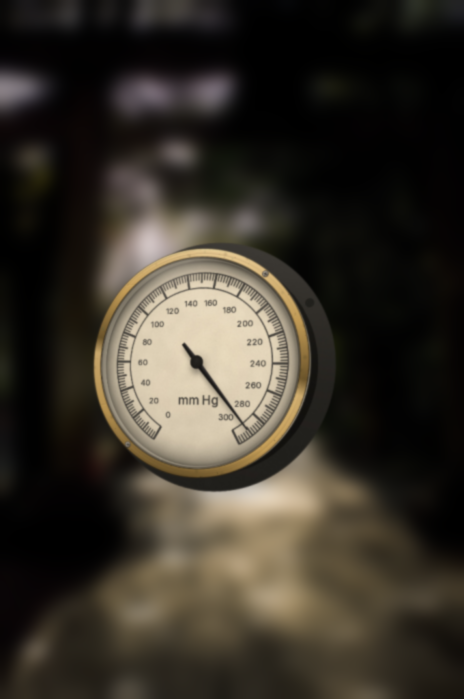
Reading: 290 mmHg
